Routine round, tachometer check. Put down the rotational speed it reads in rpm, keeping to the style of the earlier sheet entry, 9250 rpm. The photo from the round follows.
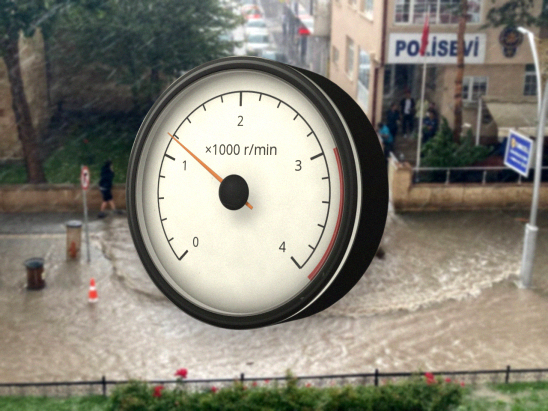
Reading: 1200 rpm
